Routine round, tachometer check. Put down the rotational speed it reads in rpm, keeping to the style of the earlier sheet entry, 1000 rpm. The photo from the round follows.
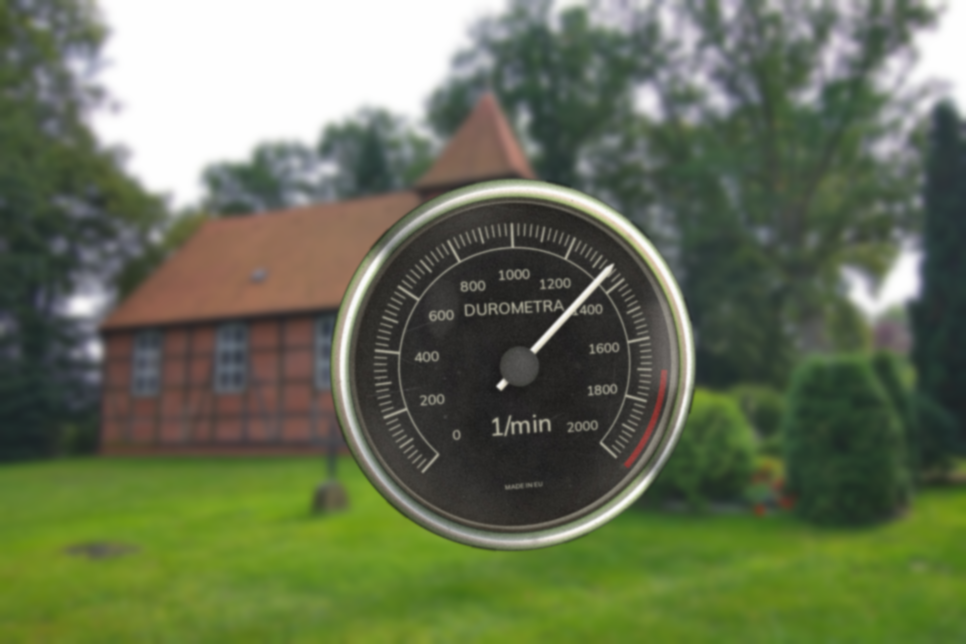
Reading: 1340 rpm
